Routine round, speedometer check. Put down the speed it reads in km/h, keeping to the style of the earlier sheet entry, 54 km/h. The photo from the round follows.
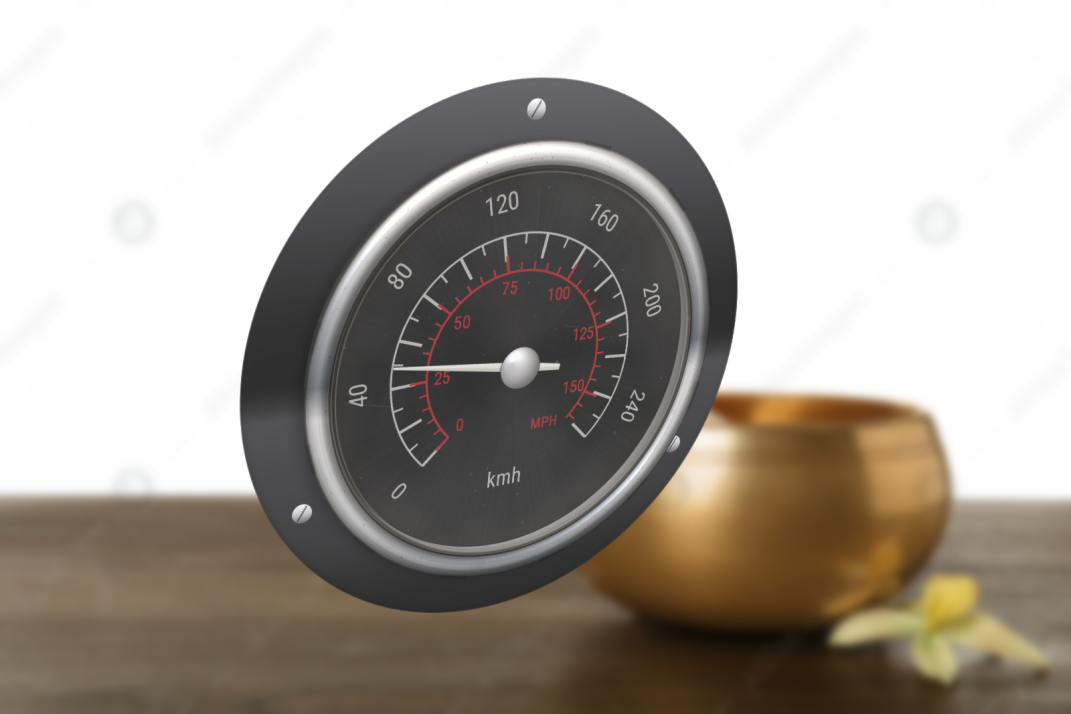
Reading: 50 km/h
